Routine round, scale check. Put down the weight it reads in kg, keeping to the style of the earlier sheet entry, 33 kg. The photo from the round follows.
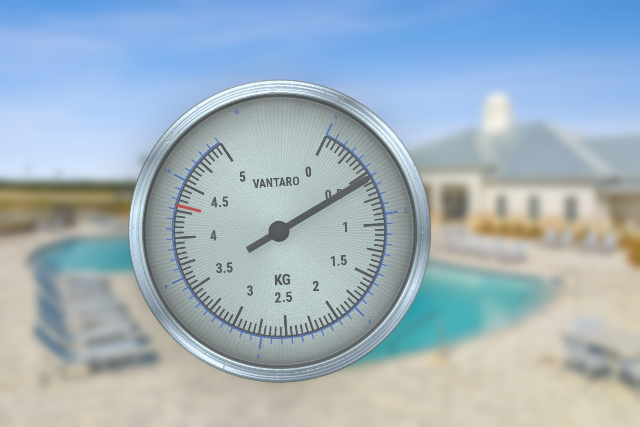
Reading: 0.55 kg
